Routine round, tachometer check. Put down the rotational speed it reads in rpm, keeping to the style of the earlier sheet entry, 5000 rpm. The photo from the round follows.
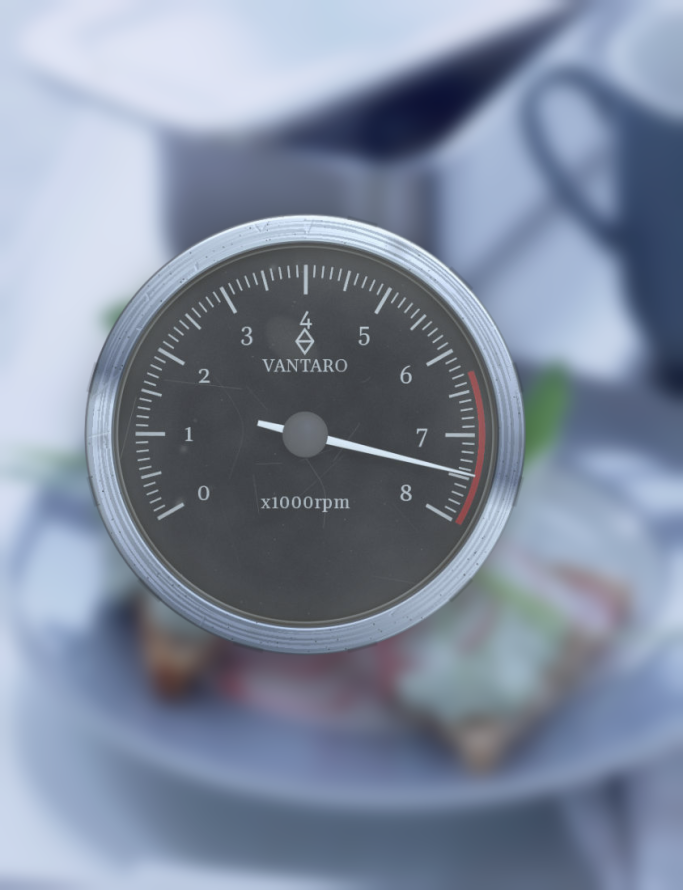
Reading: 7450 rpm
